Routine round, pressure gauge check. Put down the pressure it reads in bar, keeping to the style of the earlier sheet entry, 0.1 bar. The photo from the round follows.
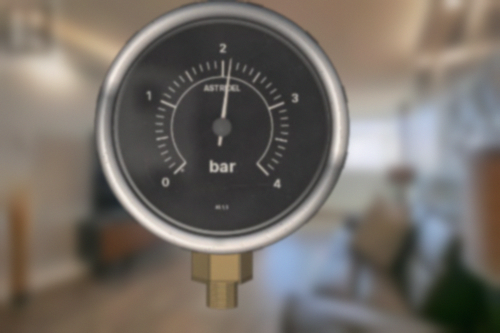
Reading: 2.1 bar
